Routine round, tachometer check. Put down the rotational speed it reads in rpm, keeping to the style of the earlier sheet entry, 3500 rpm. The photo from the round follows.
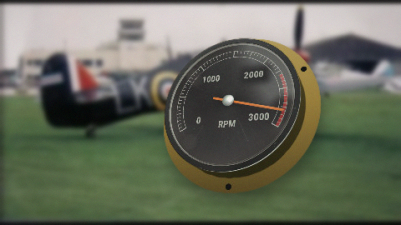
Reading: 2800 rpm
